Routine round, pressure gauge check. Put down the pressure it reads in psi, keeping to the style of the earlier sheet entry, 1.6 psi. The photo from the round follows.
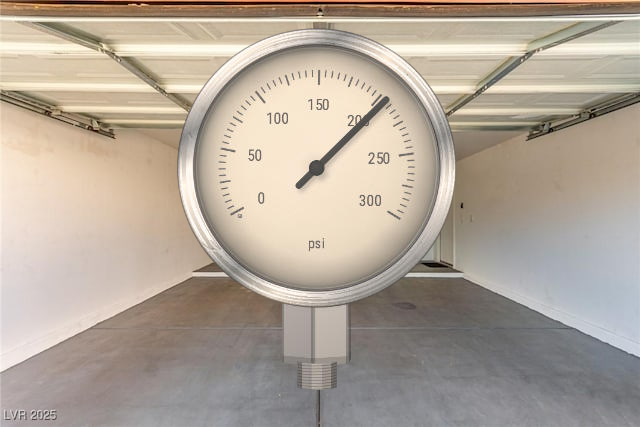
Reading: 205 psi
